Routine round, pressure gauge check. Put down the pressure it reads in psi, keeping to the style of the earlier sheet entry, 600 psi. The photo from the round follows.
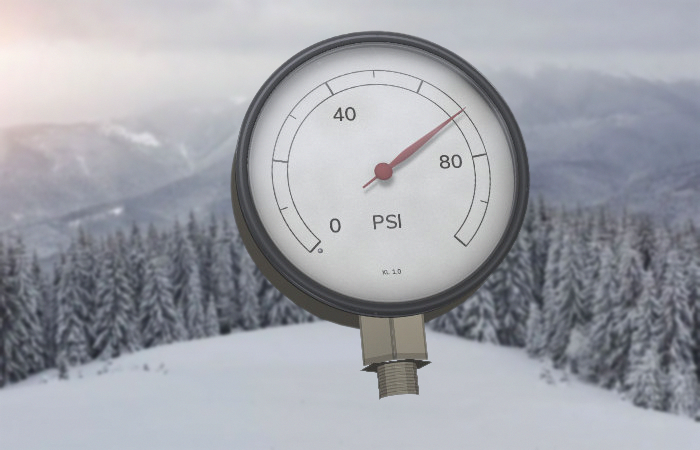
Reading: 70 psi
